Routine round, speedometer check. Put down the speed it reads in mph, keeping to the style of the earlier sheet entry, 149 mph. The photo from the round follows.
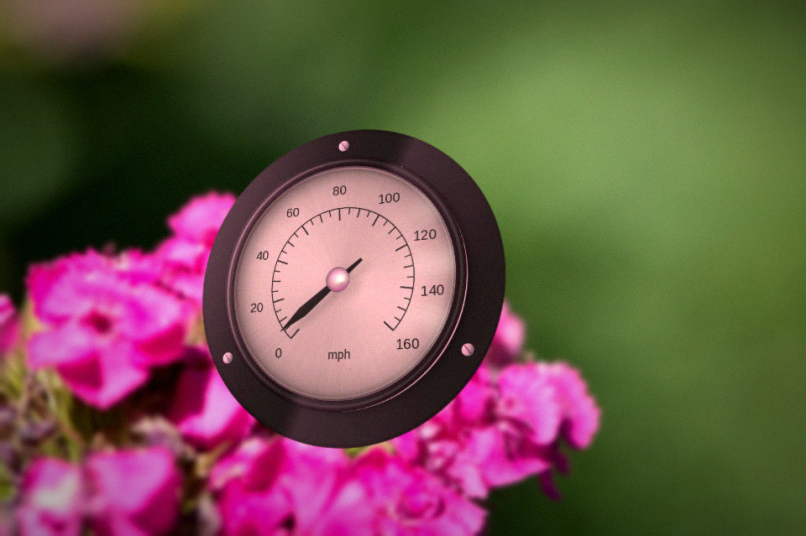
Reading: 5 mph
